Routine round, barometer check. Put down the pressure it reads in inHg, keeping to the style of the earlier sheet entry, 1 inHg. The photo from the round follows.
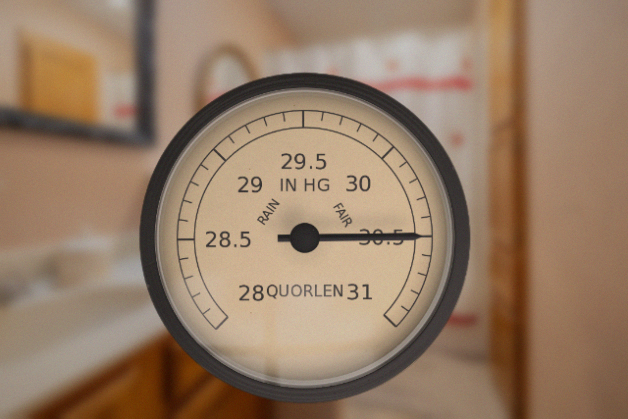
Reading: 30.5 inHg
